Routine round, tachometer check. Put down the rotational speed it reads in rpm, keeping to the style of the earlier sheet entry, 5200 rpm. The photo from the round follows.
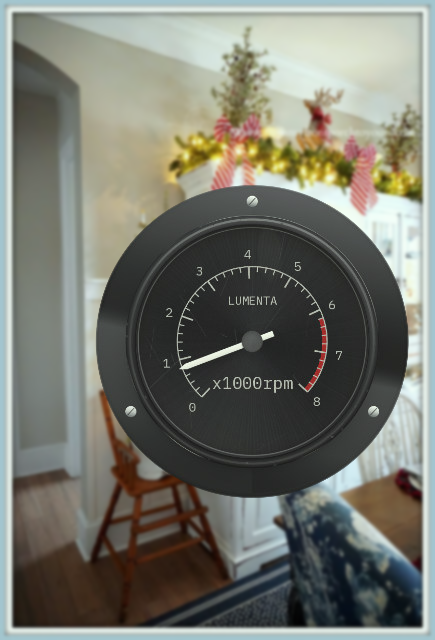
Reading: 800 rpm
